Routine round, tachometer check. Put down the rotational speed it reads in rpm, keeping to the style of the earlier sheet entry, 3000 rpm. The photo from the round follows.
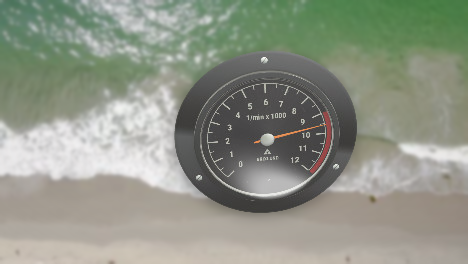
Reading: 9500 rpm
